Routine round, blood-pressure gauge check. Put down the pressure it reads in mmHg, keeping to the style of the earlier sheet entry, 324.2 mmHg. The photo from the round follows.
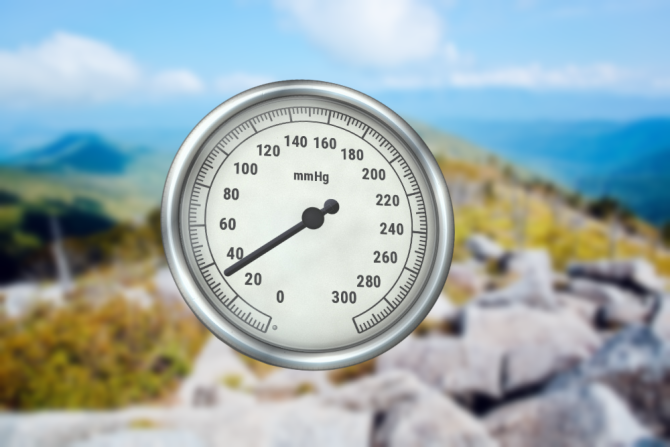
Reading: 32 mmHg
